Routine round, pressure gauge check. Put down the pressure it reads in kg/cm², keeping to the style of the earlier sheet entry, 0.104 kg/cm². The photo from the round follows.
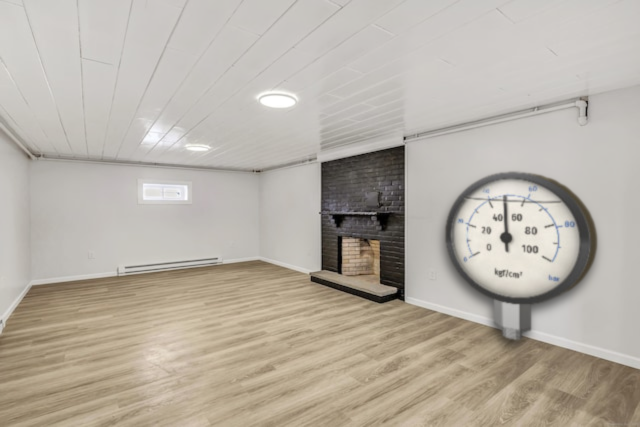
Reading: 50 kg/cm²
